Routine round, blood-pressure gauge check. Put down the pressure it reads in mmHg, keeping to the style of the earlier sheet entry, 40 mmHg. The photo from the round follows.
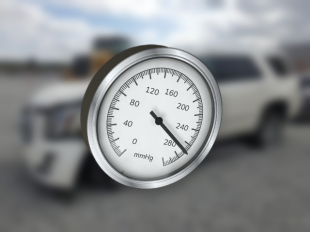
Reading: 270 mmHg
